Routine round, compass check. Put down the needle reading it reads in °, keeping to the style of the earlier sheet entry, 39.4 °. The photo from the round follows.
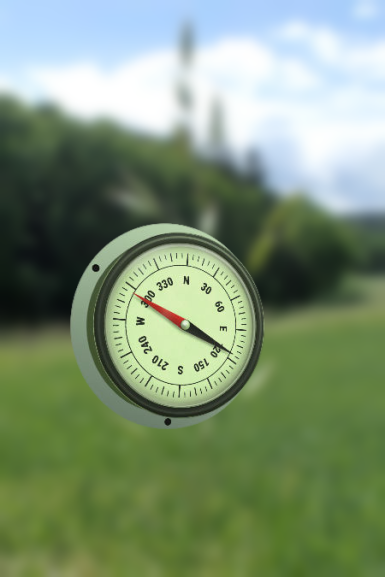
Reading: 295 °
